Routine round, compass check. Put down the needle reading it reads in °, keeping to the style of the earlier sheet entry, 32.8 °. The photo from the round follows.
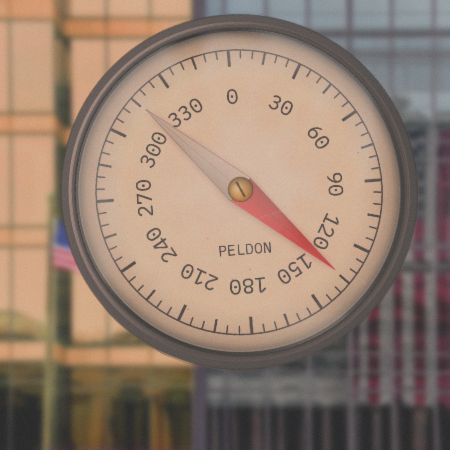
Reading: 135 °
